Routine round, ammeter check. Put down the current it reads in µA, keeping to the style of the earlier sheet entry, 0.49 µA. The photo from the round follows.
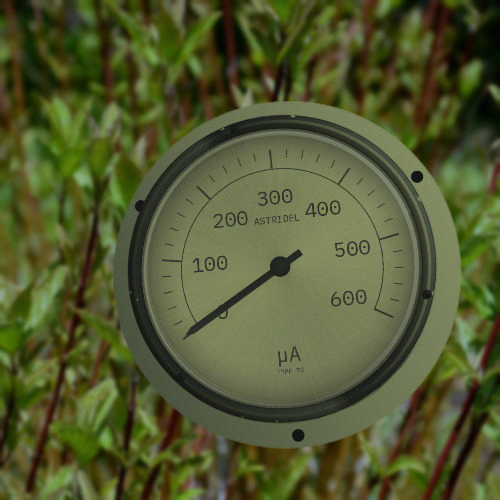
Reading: 0 µA
